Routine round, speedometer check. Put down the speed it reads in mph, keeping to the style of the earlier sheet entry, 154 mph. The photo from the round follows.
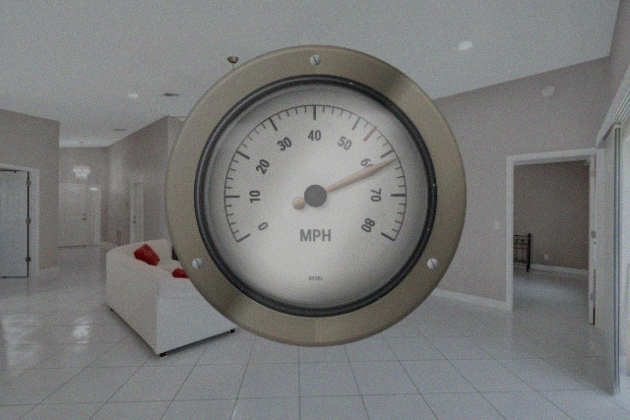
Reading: 62 mph
